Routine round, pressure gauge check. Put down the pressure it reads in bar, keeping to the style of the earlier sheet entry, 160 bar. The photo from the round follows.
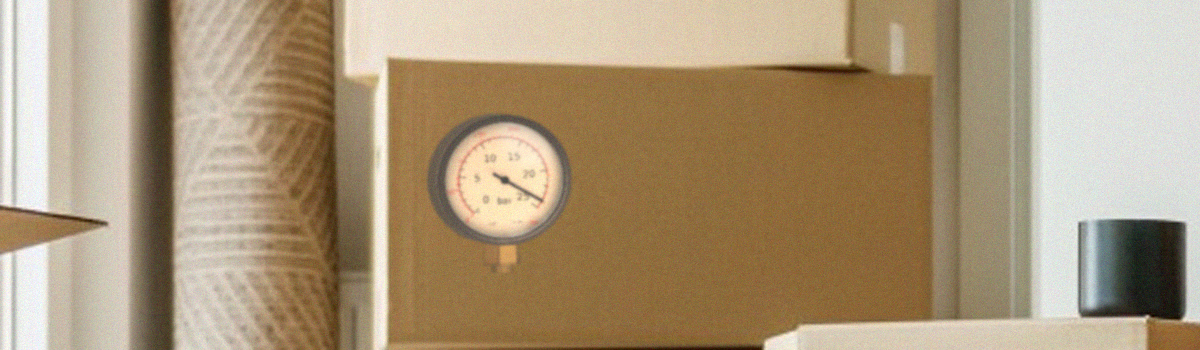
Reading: 24 bar
